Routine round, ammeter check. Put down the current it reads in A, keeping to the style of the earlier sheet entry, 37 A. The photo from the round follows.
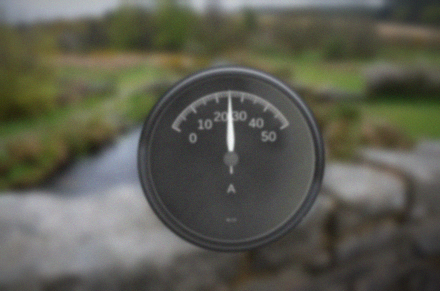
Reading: 25 A
